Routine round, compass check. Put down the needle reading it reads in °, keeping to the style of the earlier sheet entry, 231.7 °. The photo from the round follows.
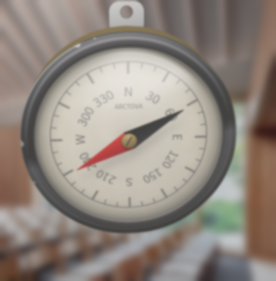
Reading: 240 °
